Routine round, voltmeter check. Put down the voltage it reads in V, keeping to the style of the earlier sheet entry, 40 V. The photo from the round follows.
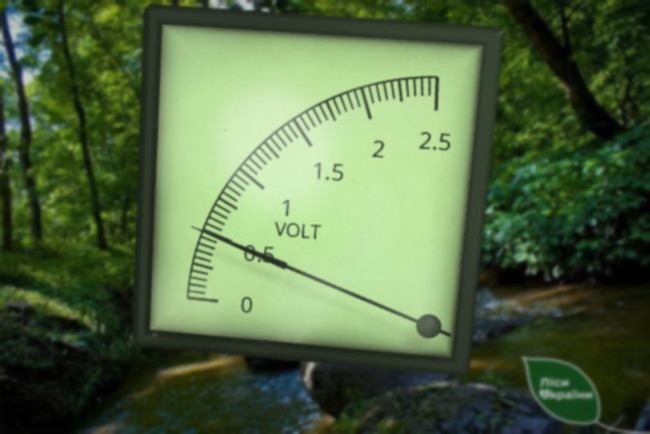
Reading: 0.5 V
